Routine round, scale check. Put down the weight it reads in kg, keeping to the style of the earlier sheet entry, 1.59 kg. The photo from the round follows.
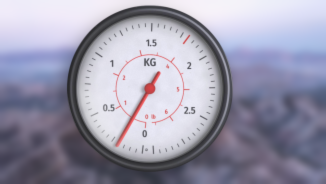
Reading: 0.2 kg
